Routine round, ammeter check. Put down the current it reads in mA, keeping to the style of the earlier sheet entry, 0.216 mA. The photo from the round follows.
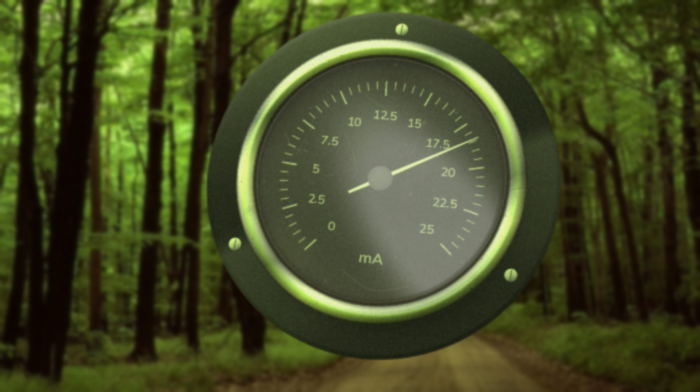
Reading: 18.5 mA
